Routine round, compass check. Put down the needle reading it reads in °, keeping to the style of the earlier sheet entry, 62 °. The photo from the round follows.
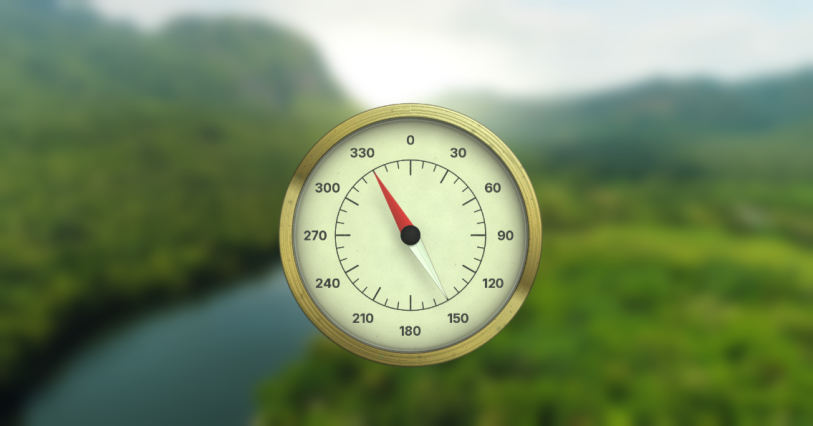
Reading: 330 °
